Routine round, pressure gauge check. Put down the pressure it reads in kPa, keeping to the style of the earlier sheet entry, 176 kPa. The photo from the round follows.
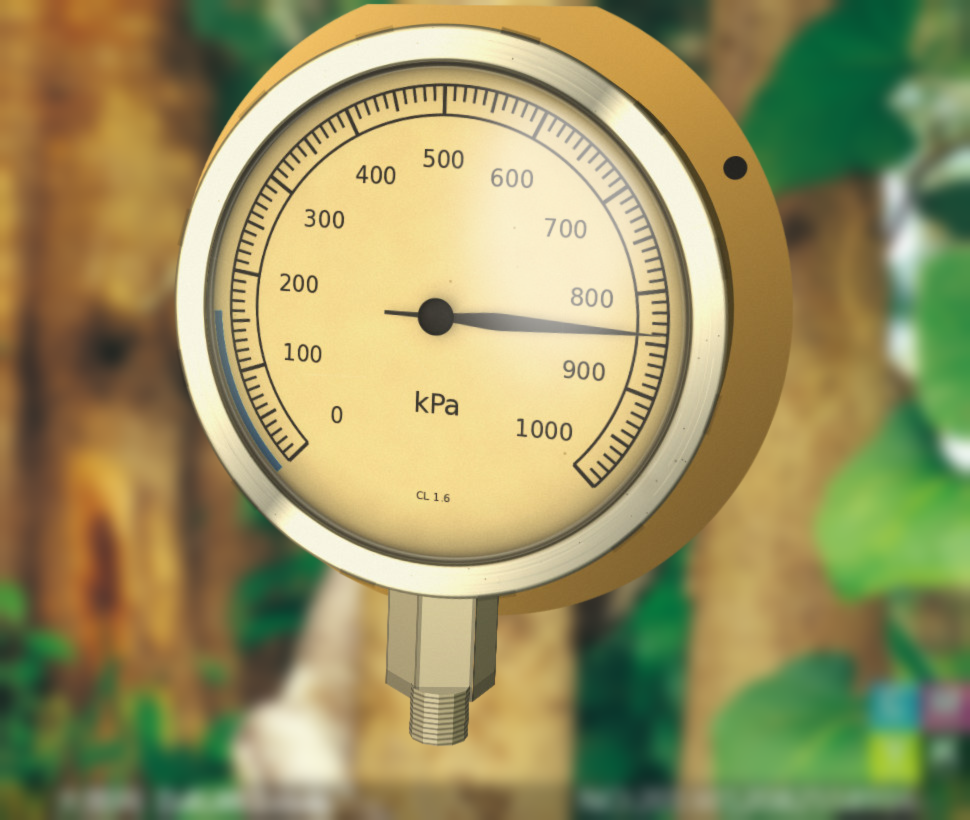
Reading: 840 kPa
